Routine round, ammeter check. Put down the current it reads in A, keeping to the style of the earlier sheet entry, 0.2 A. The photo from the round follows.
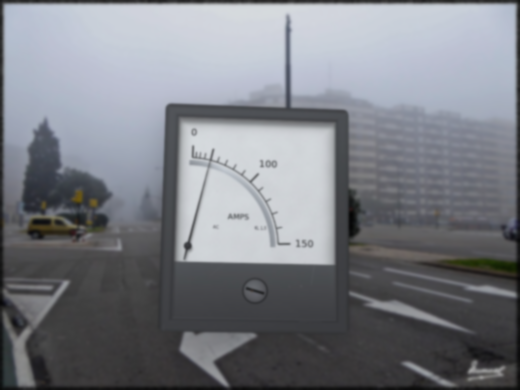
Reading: 50 A
